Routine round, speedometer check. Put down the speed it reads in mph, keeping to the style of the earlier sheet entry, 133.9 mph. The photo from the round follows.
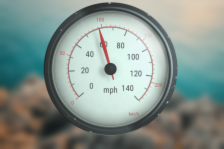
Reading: 60 mph
